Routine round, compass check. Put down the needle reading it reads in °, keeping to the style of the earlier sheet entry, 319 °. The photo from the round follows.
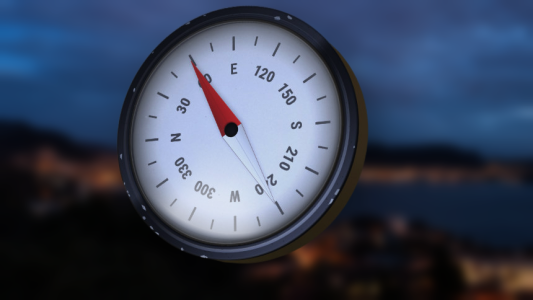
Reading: 60 °
